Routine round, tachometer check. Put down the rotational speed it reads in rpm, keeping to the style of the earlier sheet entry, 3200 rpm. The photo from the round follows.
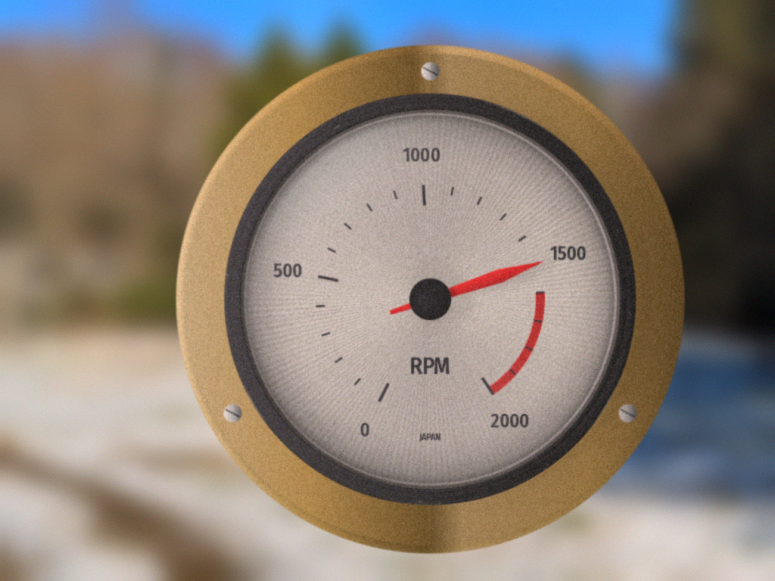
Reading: 1500 rpm
